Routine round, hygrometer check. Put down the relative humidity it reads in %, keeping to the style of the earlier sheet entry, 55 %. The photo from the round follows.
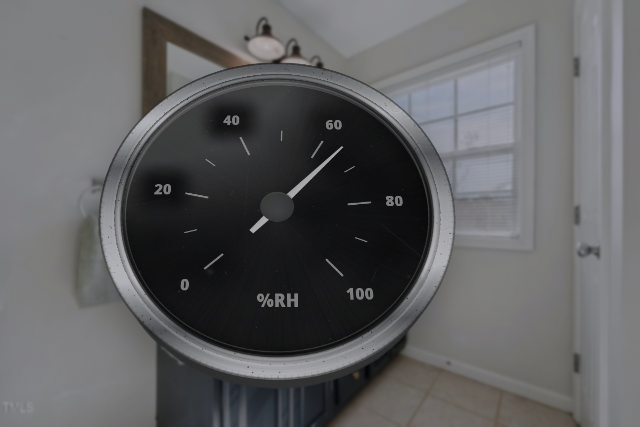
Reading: 65 %
